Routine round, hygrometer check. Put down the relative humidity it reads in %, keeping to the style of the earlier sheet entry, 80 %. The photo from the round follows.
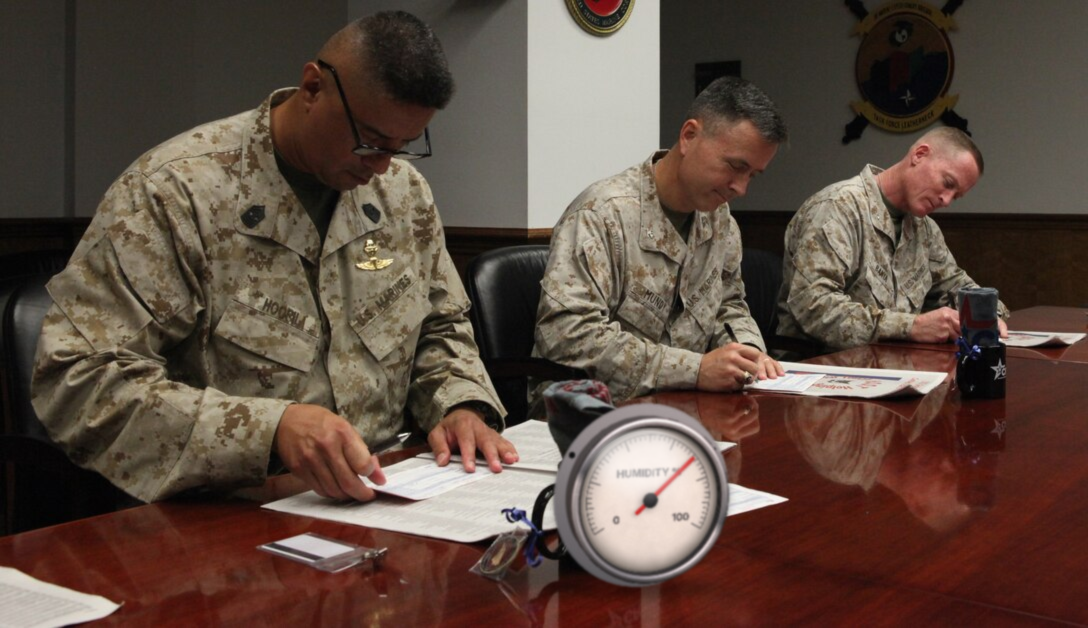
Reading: 70 %
